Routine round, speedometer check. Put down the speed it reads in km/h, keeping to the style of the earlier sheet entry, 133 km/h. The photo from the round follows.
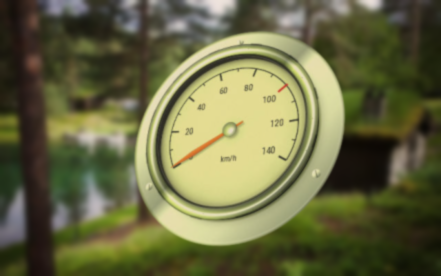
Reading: 0 km/h
